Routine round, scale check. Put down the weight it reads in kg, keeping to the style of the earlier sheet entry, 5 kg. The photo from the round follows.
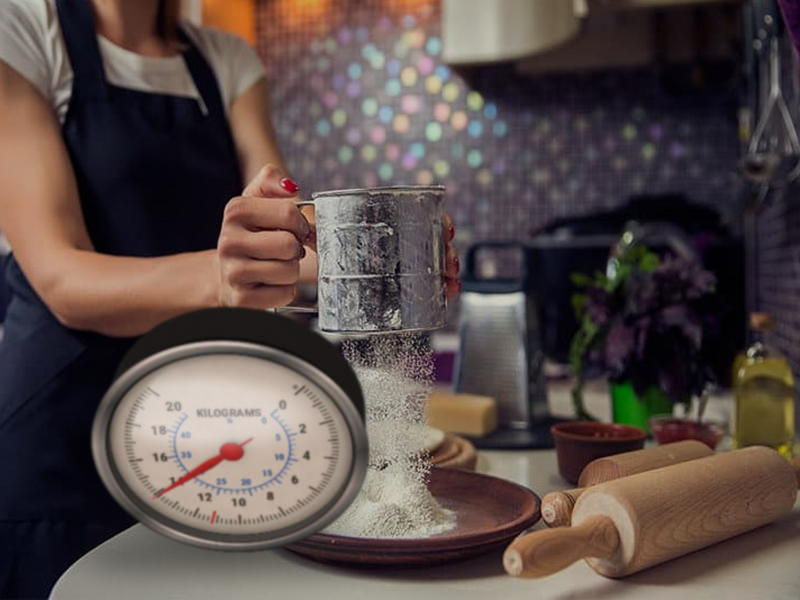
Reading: 14 kg
